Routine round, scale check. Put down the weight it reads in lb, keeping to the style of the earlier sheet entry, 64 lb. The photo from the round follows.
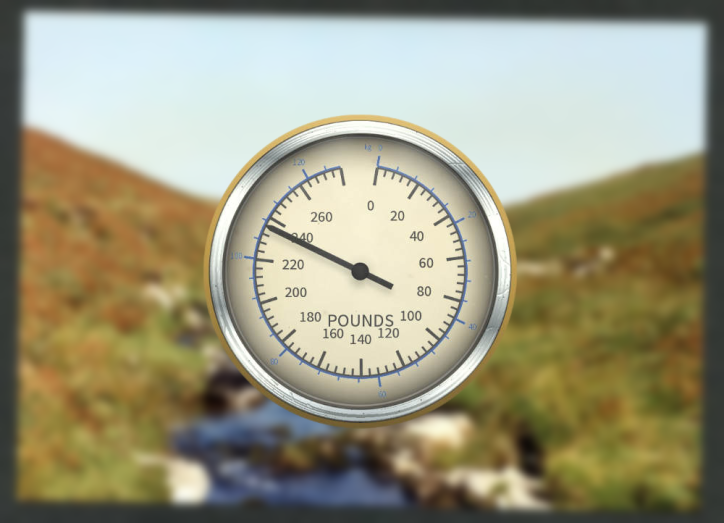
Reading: 236 lb
